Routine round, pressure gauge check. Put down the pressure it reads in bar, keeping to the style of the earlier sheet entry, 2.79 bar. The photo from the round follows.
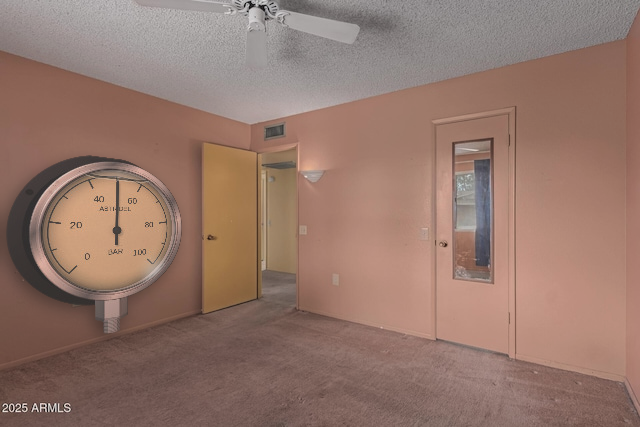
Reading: 50 bar
